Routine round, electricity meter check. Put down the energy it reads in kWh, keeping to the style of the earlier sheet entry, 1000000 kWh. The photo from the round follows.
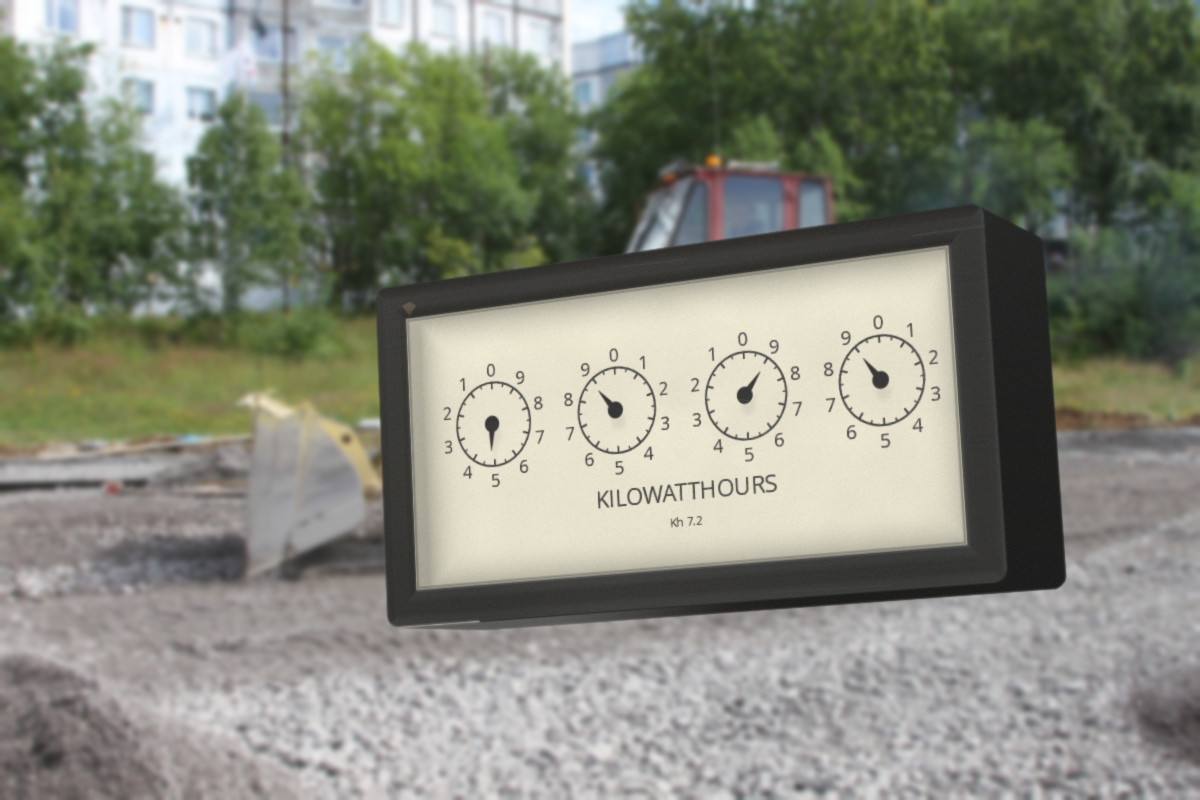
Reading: 4889 kWh
